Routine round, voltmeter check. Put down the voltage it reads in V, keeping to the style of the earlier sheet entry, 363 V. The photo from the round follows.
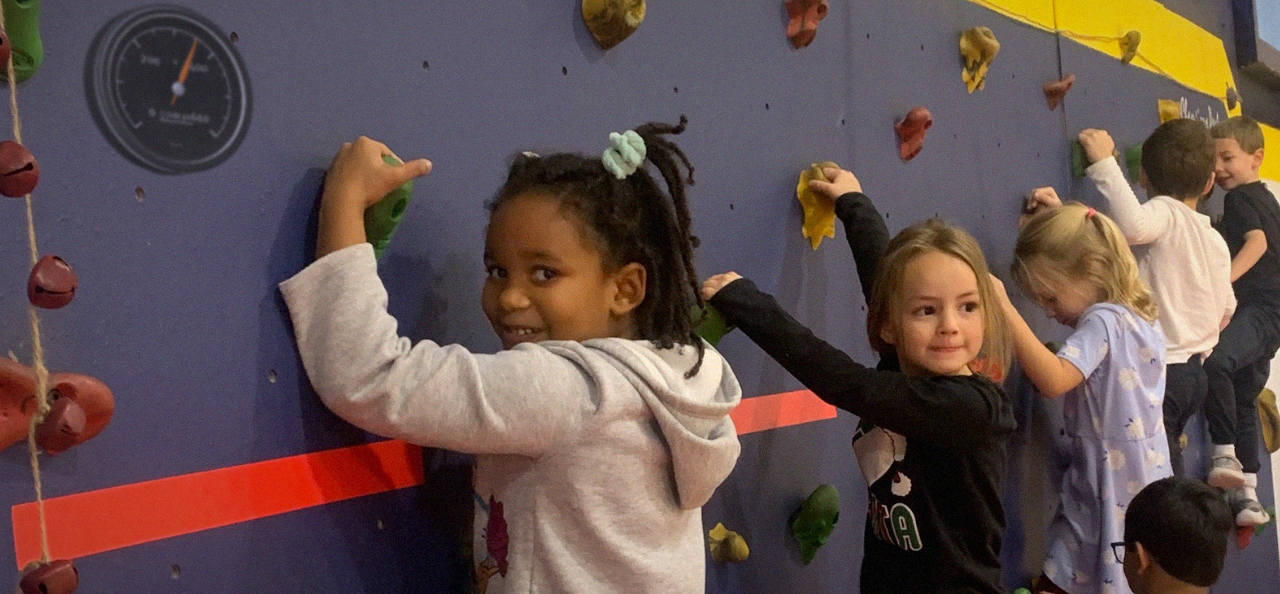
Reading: 350 V
